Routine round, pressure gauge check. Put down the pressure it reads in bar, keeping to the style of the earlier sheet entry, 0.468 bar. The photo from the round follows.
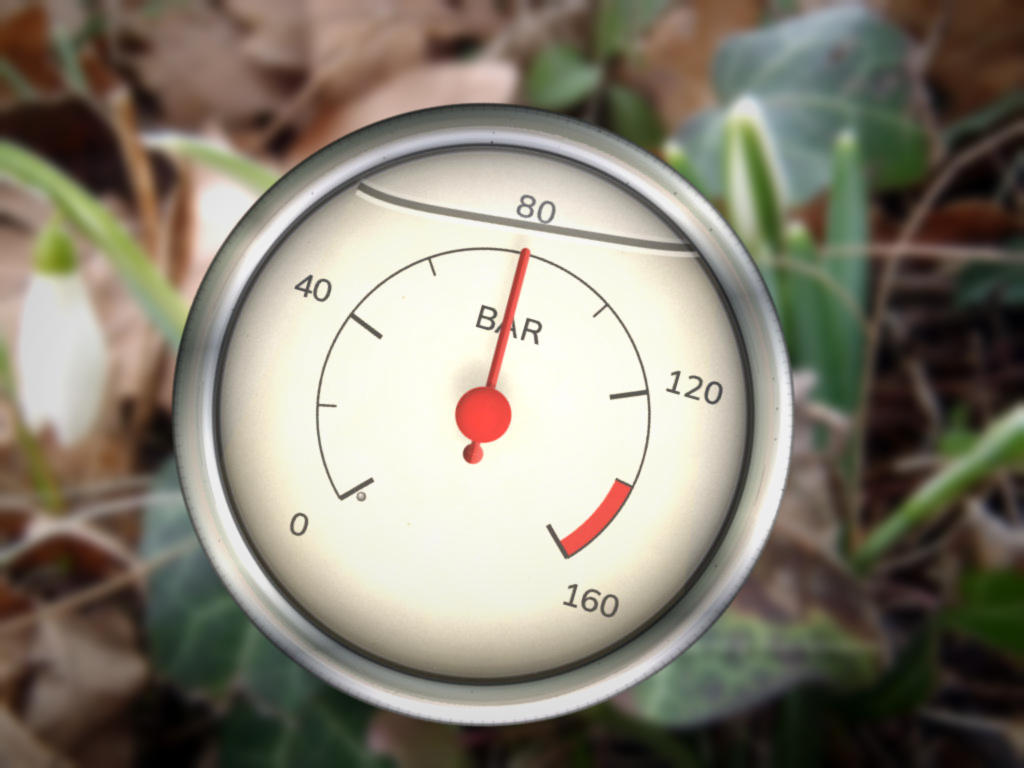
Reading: 80 bar
